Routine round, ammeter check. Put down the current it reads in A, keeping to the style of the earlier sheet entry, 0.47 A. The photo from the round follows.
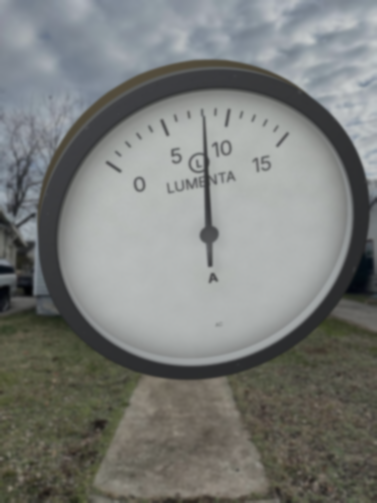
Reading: 8 A
